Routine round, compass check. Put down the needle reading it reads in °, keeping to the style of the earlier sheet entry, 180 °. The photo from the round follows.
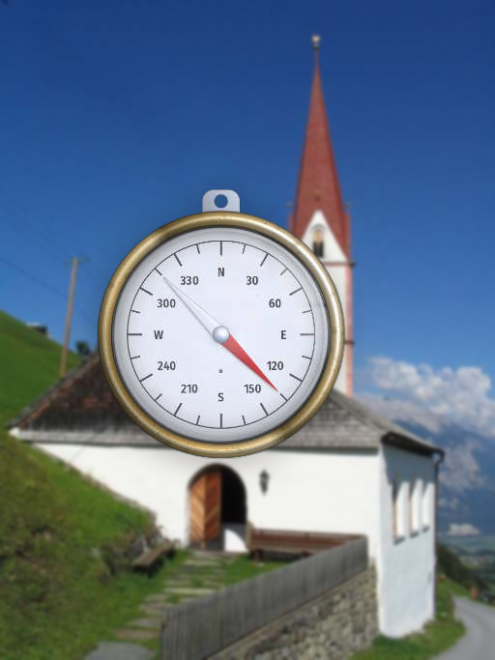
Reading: 135 °
